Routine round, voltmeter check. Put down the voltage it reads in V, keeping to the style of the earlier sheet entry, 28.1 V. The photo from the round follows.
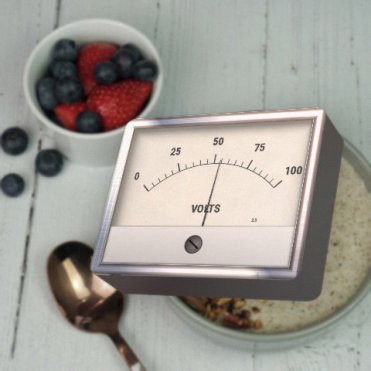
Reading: 55 V
